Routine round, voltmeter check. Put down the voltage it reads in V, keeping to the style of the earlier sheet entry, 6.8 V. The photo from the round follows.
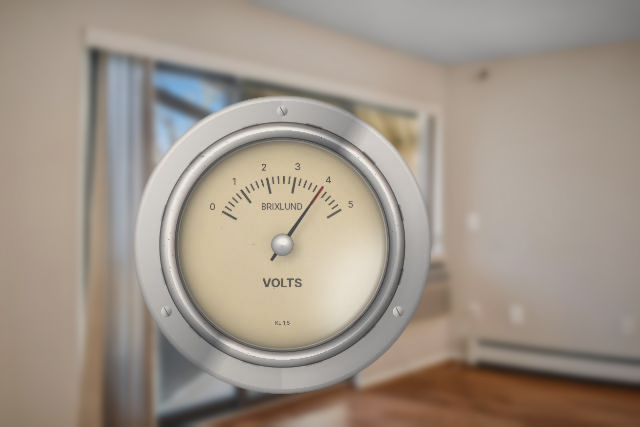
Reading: 4 V
